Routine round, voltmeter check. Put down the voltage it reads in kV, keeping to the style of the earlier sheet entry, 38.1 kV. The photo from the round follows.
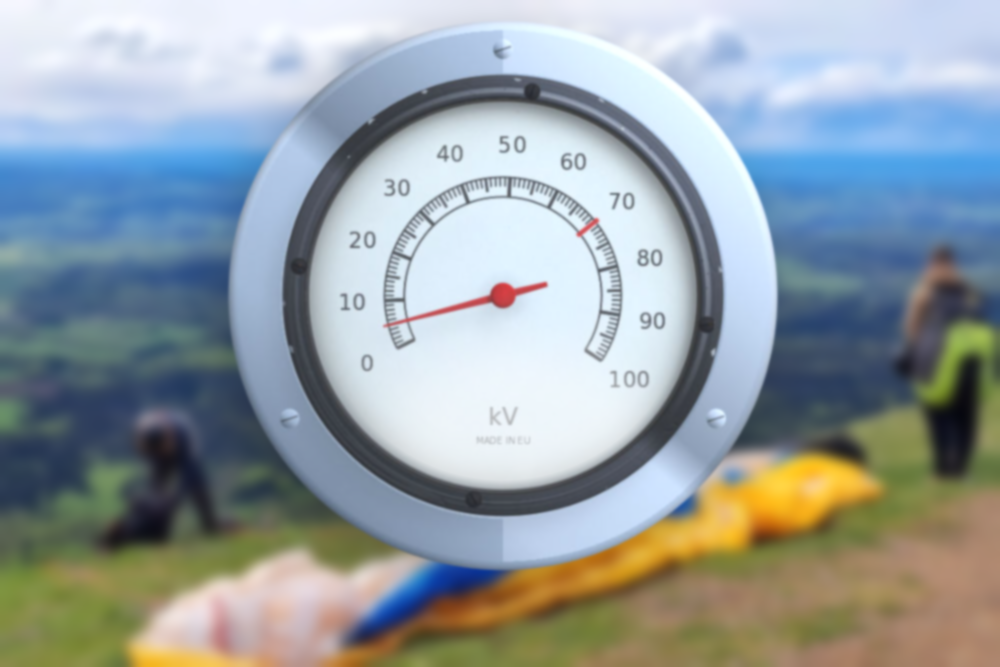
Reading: 5 kV
